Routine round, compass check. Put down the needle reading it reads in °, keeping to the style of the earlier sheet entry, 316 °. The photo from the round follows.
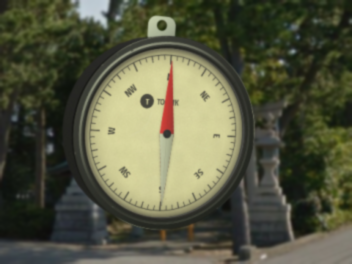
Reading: 0 °
